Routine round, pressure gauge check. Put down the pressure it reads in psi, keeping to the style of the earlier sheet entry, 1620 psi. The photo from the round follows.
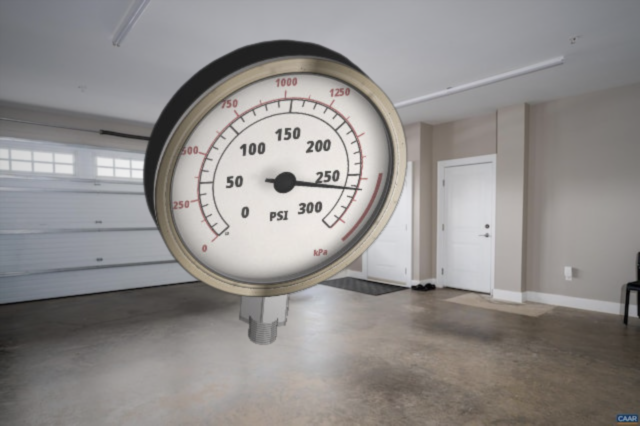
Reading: 260 psi
